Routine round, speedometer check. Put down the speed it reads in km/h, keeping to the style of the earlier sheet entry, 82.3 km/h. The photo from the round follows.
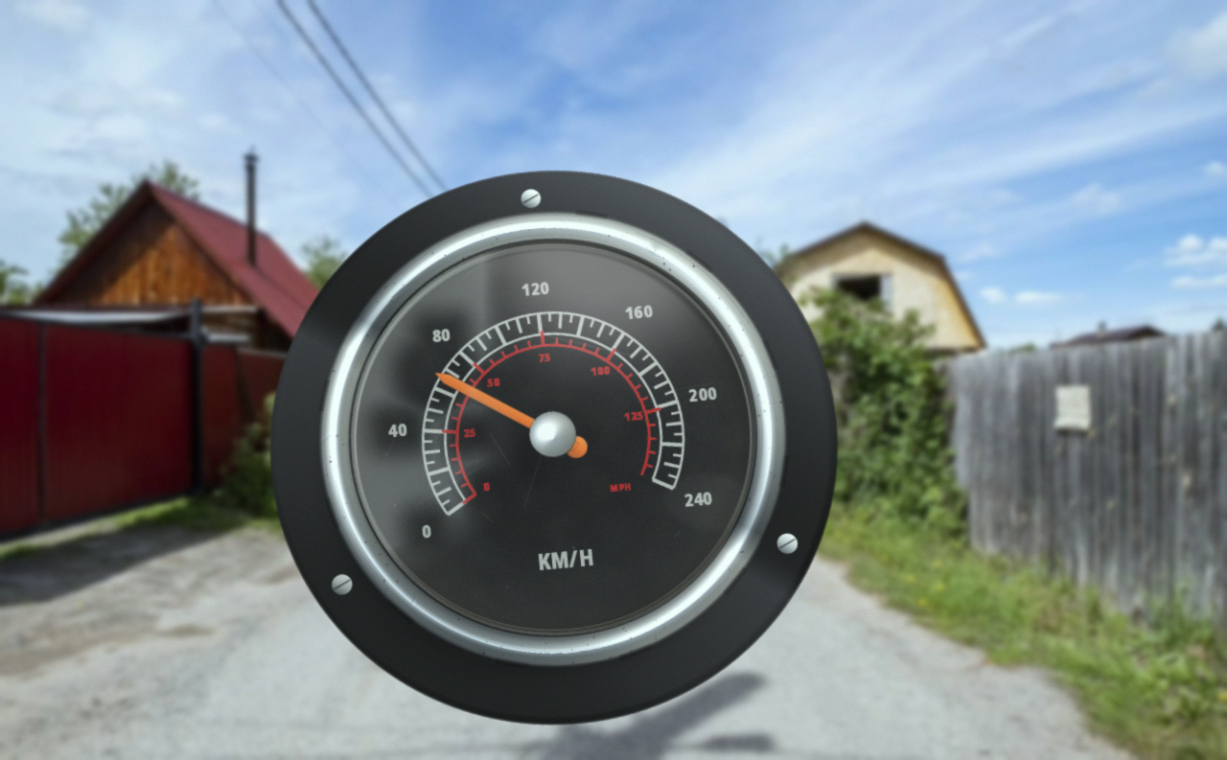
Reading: 65 km/h
